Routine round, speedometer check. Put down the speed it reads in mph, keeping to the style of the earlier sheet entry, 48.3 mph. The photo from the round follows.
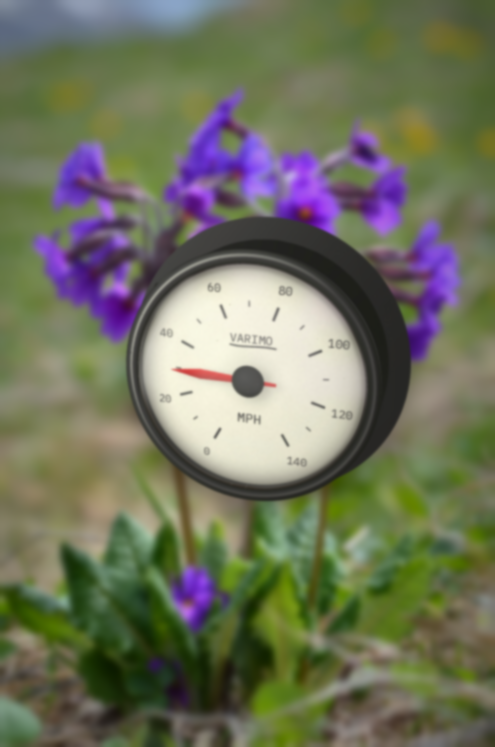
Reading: 30 mph
